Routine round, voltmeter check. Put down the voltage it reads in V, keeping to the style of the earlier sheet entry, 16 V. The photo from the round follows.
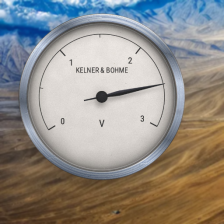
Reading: 2.5 V
